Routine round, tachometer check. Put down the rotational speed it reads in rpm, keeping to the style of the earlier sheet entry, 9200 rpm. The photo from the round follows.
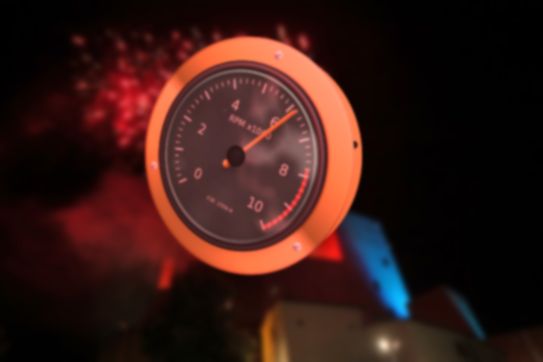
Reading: 6200 rpm
